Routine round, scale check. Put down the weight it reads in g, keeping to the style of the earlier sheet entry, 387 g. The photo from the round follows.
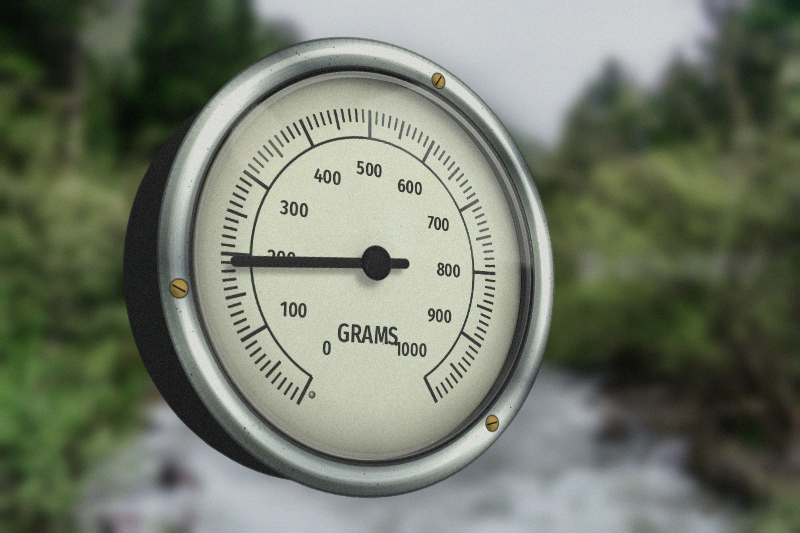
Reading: 190 g
